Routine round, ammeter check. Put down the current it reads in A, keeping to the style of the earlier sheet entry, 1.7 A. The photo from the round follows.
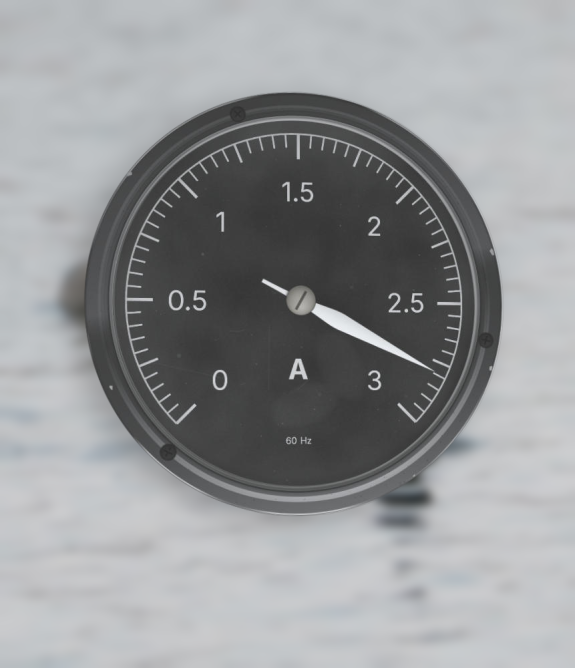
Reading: 2.8 A
